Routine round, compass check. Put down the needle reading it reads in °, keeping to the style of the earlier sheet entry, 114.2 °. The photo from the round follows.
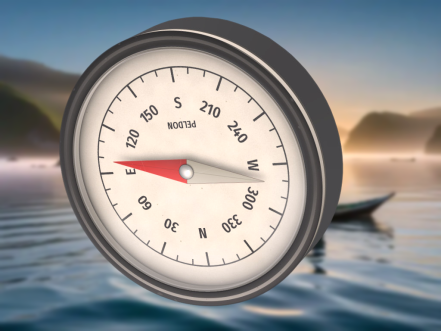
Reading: 100 °
